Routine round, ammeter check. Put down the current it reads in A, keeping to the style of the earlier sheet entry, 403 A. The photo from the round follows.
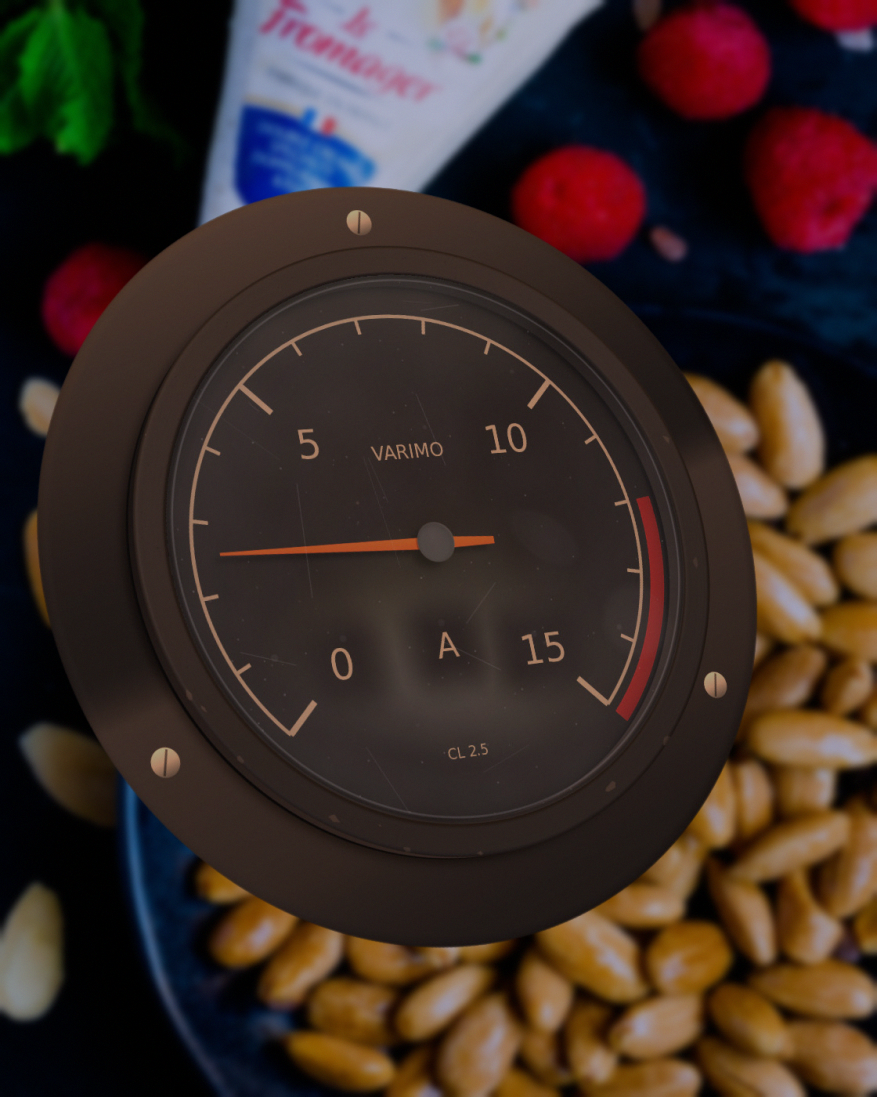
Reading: 2.5 A
